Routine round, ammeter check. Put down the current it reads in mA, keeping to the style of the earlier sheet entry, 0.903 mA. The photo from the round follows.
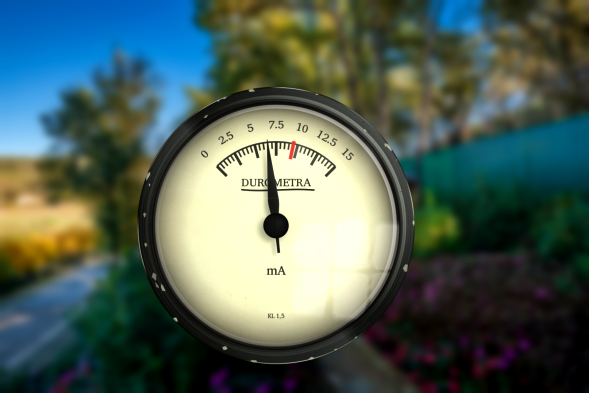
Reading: 6.5 mA
